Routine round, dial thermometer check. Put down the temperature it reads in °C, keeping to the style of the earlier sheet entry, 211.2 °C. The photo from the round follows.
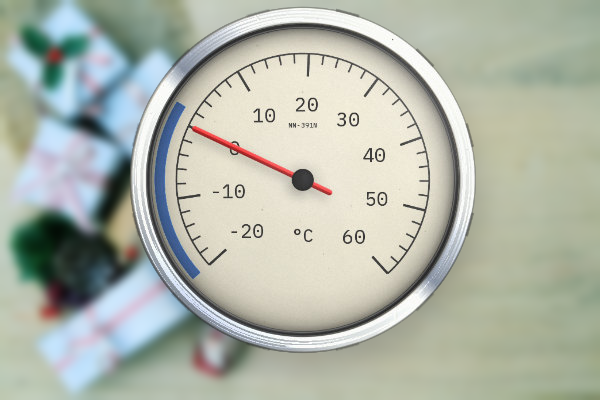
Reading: 0 °C
